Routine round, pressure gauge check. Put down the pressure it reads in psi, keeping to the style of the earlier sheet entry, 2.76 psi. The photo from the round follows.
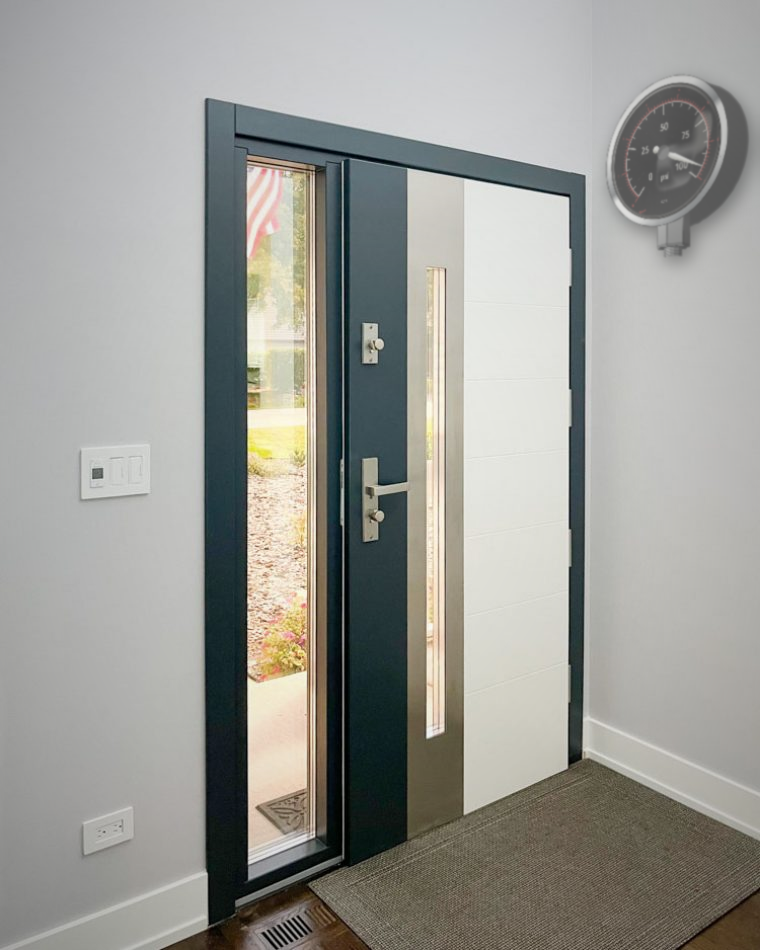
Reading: 95 psi
